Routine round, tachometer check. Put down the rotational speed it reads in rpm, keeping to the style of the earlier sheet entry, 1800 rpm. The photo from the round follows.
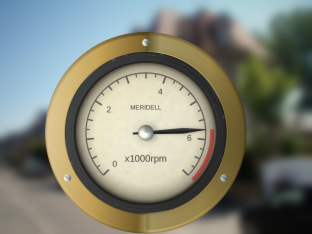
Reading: 5750 rpm
